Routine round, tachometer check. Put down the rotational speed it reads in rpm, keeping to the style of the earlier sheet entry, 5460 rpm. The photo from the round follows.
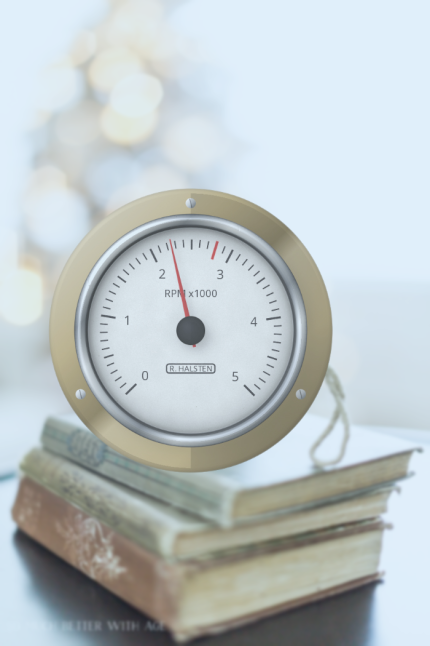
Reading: 2250 rpm
